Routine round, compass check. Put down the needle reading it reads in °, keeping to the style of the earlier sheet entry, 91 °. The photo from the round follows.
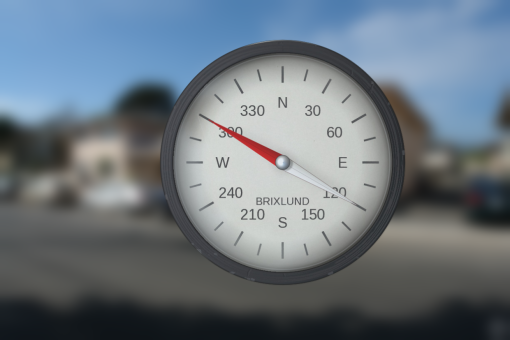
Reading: 300 °
